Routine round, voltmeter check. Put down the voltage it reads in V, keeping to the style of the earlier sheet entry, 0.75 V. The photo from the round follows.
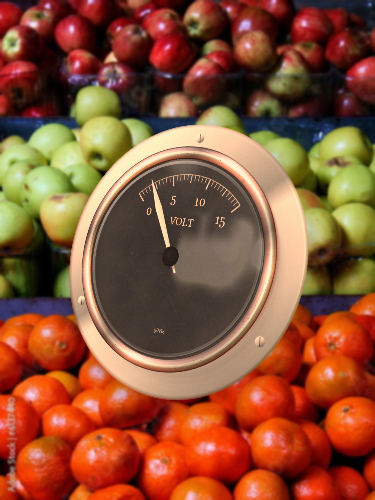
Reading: 2.5 V
